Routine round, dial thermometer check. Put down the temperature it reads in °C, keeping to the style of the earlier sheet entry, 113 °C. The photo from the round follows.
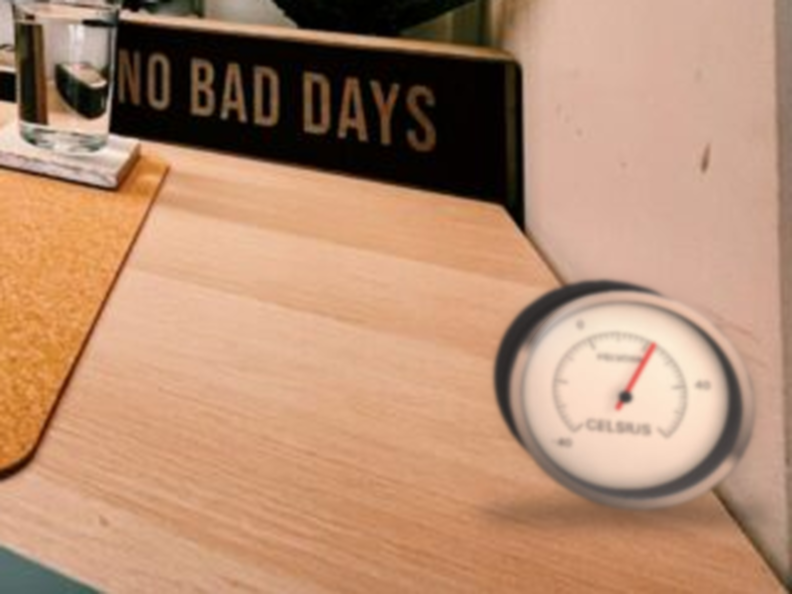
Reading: 20 °C
